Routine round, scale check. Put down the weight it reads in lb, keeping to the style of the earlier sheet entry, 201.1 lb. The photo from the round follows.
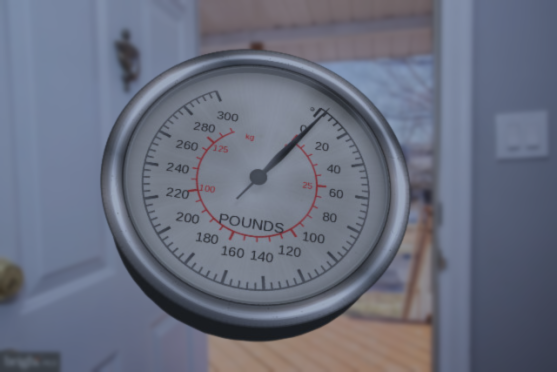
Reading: 4 lb
